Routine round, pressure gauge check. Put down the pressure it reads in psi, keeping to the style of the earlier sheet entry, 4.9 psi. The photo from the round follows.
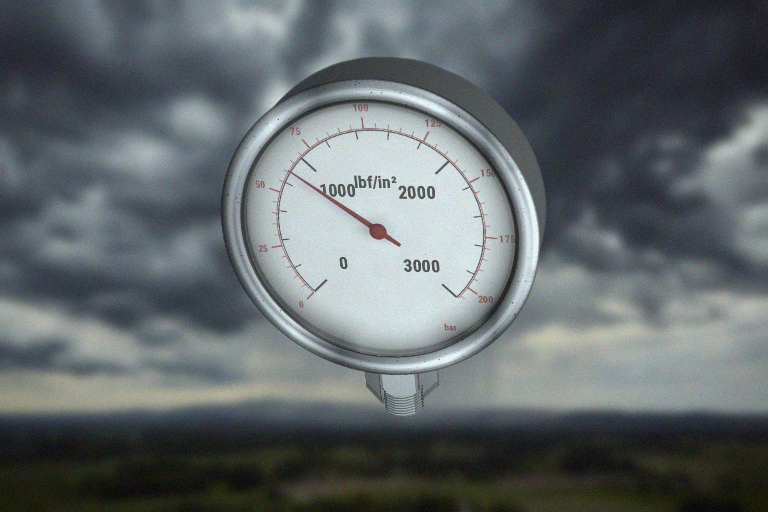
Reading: 900 psi
